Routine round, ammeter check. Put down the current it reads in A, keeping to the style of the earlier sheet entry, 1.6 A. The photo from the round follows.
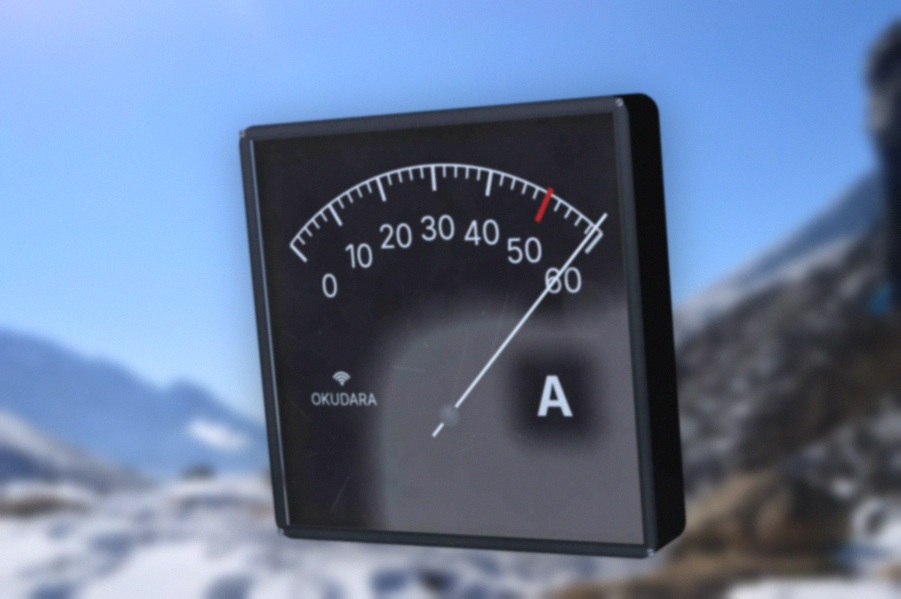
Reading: 59 A
